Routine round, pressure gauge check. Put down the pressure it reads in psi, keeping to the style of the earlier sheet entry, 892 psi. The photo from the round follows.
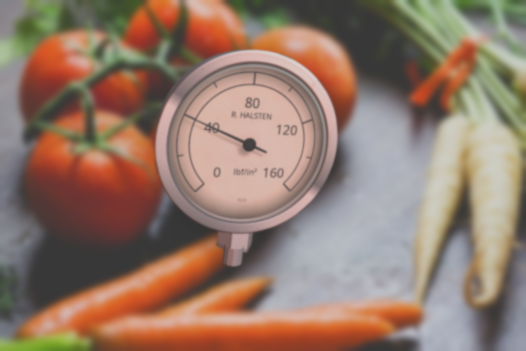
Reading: 40 psi
